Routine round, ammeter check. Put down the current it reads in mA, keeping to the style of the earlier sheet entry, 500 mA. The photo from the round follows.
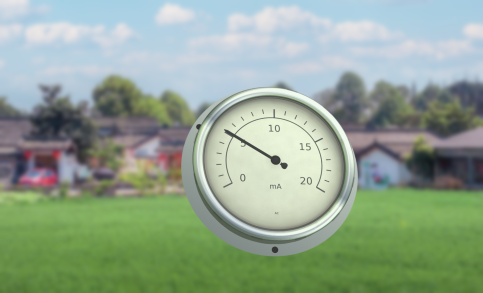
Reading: 5 mA
